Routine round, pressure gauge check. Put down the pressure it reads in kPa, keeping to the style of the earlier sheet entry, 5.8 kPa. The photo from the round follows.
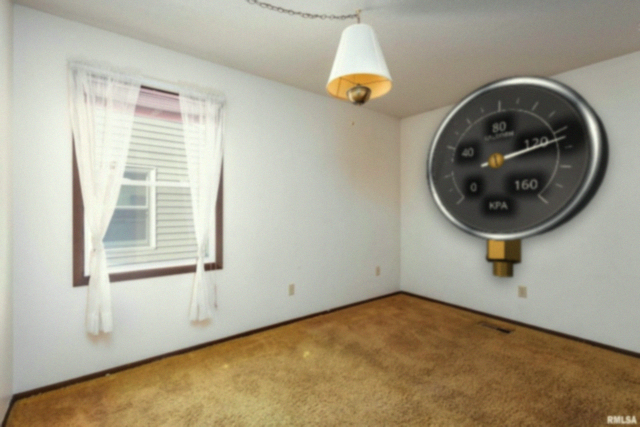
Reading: 125 kPa
